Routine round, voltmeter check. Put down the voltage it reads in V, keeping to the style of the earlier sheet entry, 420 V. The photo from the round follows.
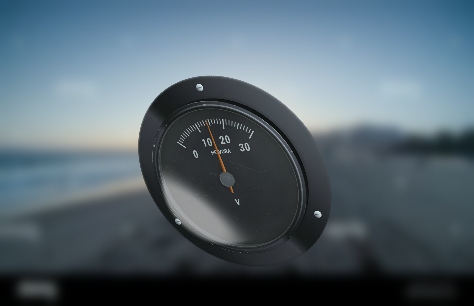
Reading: 15 V
